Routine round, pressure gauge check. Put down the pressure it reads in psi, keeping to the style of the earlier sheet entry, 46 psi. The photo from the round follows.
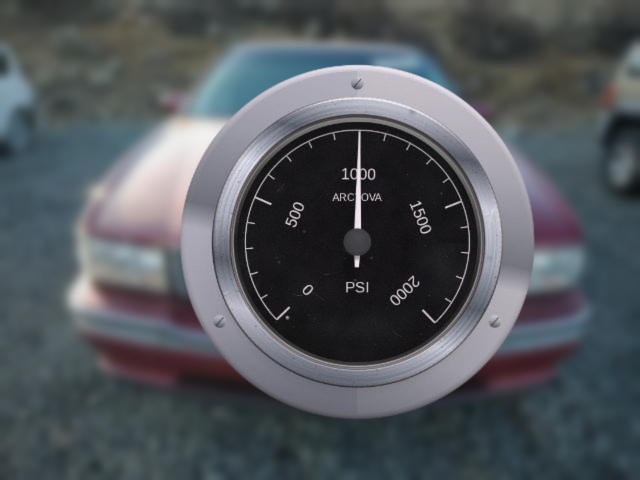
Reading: 1000 psi
